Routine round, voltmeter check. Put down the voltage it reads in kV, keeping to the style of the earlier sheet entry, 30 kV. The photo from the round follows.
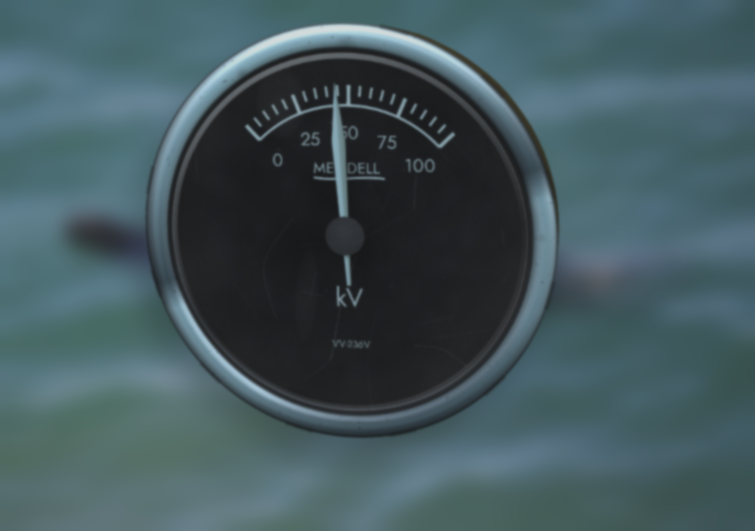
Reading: 45 kV
